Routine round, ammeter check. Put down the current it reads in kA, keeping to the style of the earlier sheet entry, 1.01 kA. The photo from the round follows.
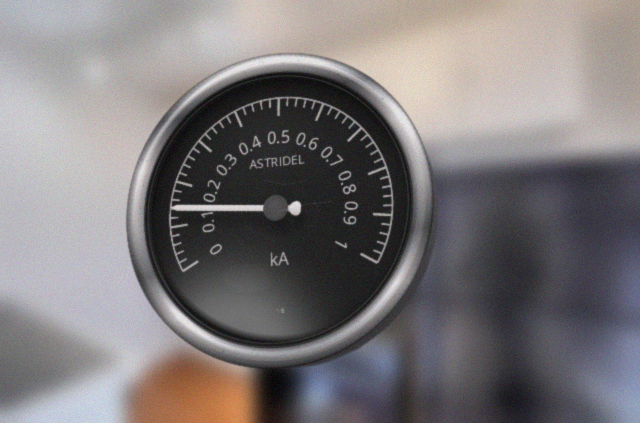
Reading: 0.14 kA
